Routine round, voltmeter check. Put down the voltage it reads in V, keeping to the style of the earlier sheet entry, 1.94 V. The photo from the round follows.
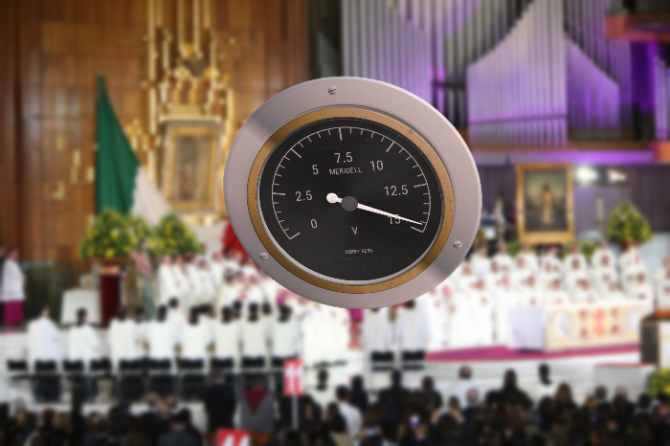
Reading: 14.5 V
